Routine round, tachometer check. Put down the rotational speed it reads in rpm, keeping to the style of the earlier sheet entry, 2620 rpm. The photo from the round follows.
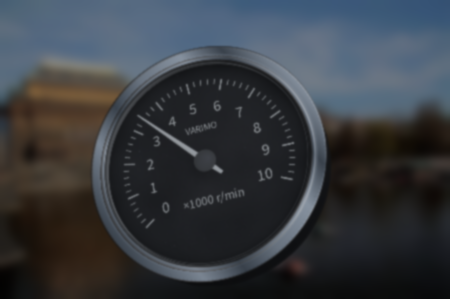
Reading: 3400 rpm
